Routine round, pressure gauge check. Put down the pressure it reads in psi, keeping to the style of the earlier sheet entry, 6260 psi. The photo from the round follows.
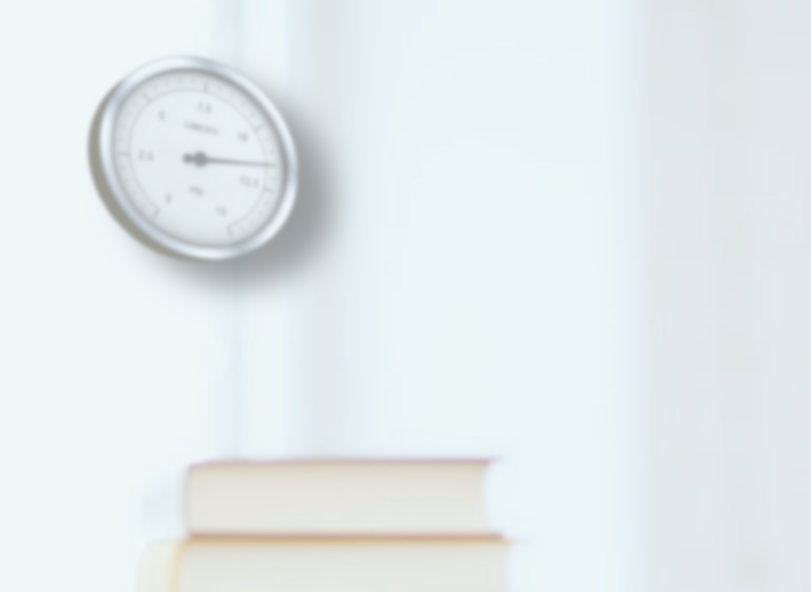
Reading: 11.5 psi
